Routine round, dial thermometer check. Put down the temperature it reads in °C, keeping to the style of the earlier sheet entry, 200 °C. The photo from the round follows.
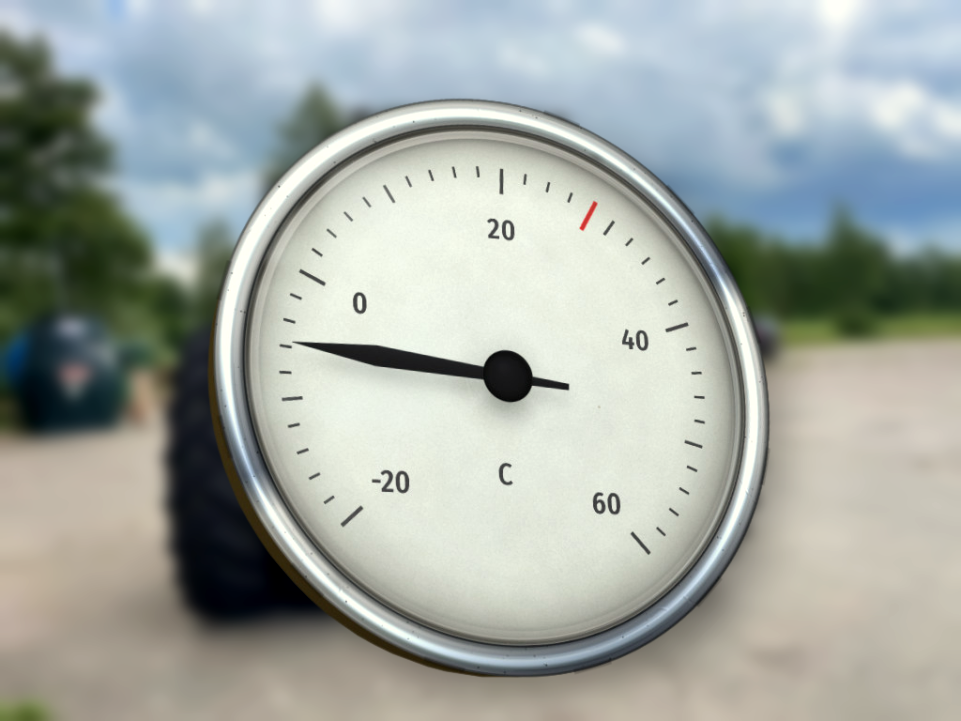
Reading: -6 °C
